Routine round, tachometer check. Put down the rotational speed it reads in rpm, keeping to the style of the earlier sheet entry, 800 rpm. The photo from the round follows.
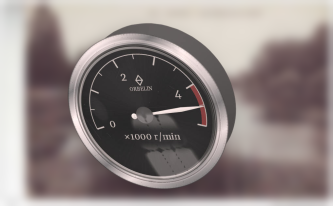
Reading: 4500 rpm
